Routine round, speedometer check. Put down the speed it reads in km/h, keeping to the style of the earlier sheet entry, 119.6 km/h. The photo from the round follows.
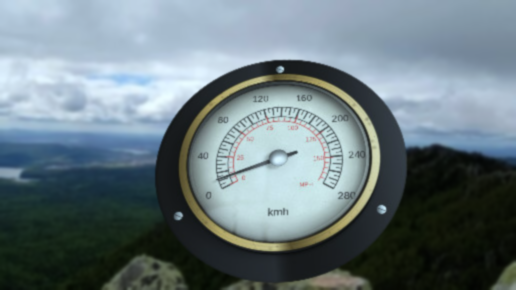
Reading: 10 km/h
